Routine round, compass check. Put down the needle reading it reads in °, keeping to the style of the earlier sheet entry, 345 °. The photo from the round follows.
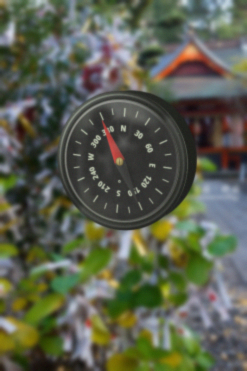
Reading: 330 °
